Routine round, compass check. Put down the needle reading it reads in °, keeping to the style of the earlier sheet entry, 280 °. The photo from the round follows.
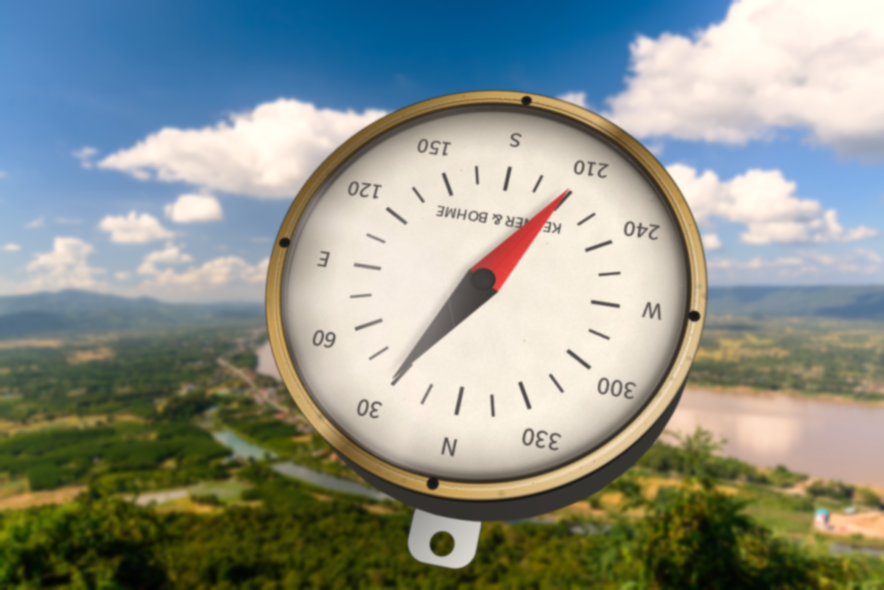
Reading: 210 °
